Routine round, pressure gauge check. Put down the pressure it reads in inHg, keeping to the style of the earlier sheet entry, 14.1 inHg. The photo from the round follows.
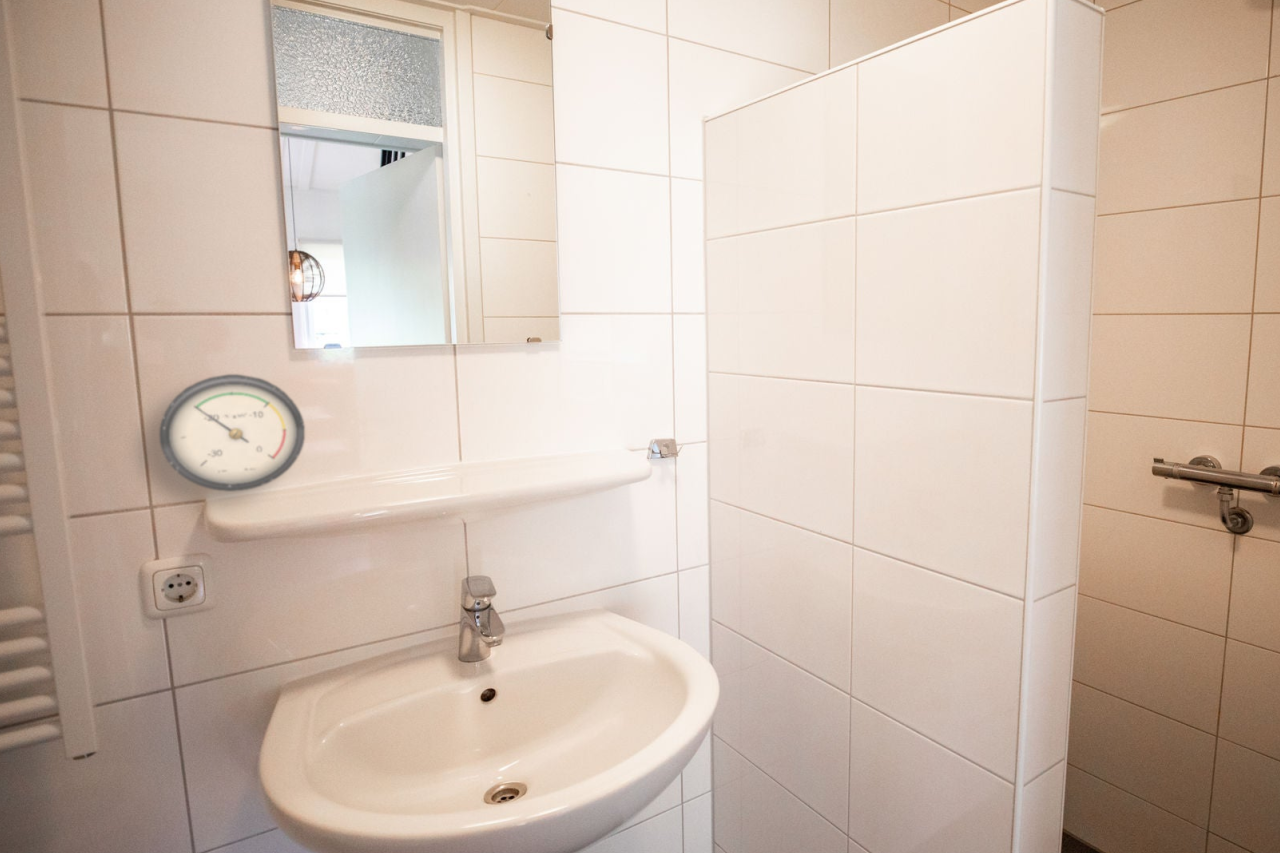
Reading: -20 inHg
